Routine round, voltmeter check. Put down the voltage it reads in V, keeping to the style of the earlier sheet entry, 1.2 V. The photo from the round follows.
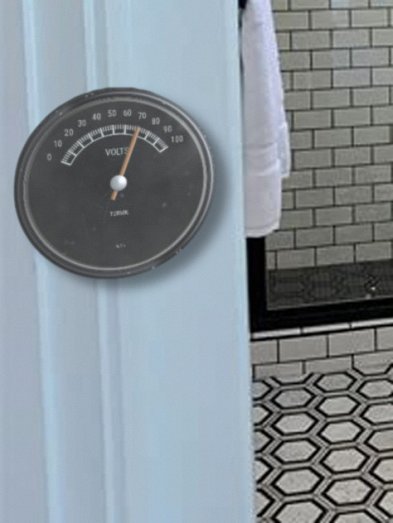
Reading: 70 V
